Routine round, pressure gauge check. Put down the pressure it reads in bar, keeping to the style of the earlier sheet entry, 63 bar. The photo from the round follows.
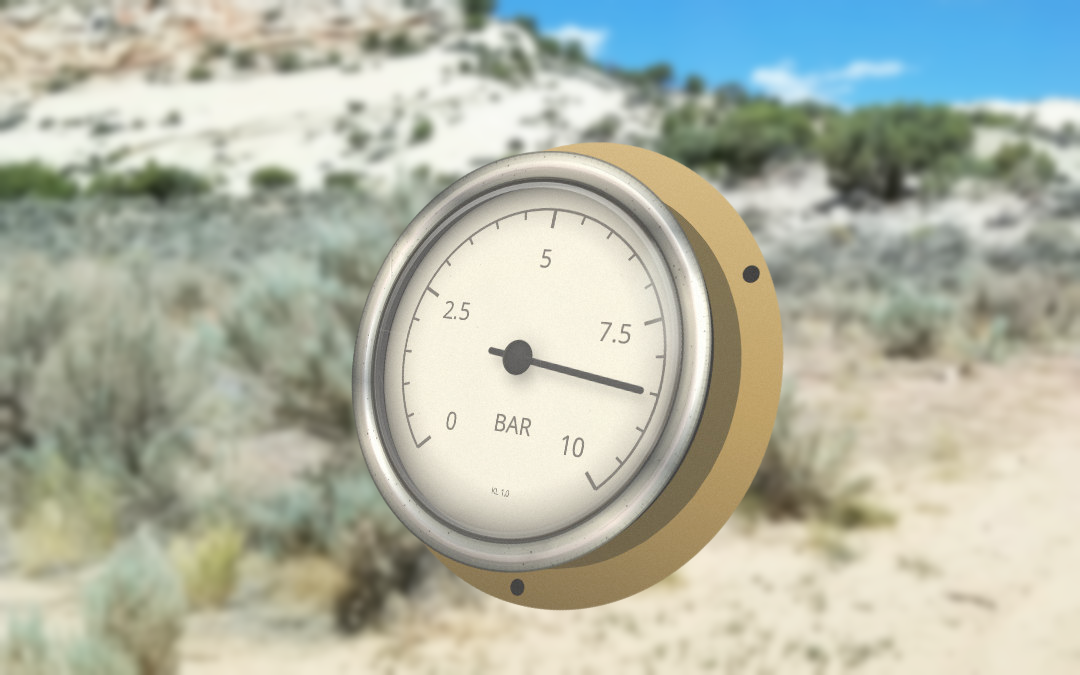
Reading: 8.5 bar
